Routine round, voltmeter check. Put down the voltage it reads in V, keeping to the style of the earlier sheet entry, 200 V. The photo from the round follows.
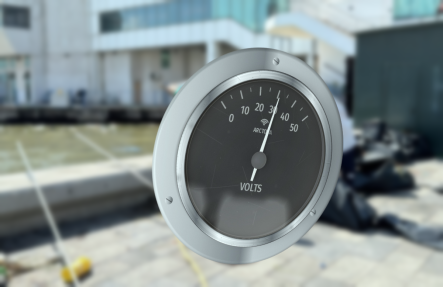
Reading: 30 V
